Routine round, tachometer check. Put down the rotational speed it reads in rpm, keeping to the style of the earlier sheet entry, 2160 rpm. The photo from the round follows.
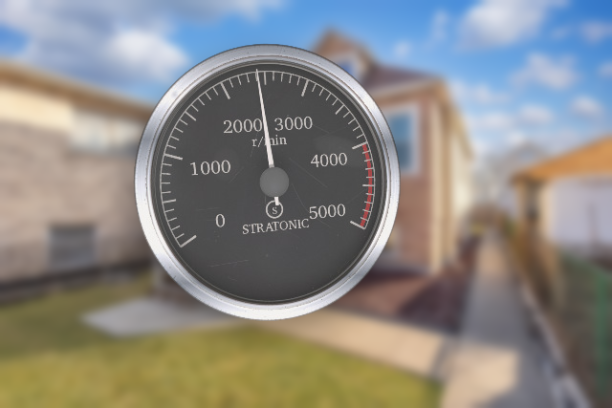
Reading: 2400 rpm
